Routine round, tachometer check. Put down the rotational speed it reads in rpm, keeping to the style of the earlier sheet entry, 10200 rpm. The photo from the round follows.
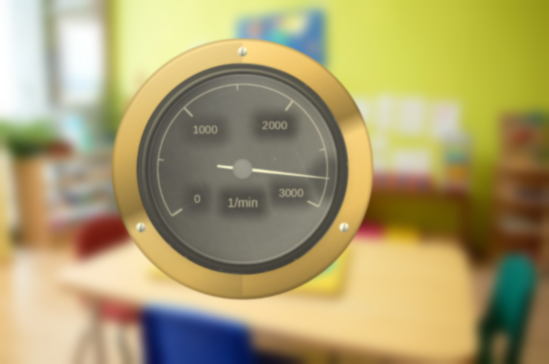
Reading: 2750 rpm
